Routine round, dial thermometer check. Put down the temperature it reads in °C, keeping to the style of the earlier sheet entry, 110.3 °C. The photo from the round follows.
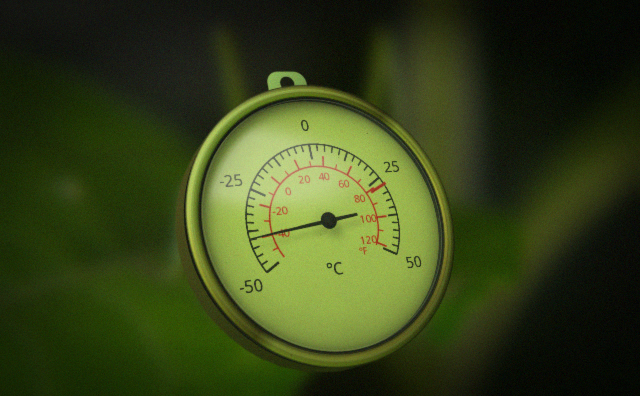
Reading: -40 °C
